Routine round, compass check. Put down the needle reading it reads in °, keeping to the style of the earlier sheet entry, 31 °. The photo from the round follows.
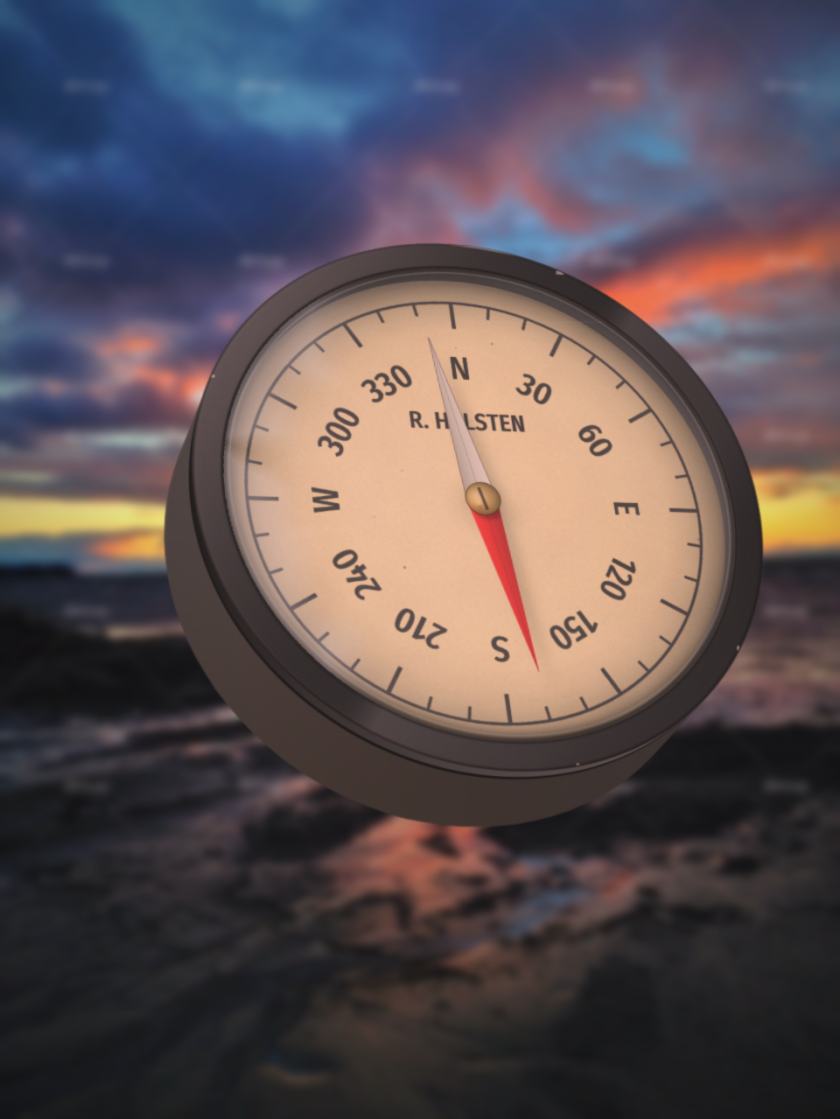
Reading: 170 °
